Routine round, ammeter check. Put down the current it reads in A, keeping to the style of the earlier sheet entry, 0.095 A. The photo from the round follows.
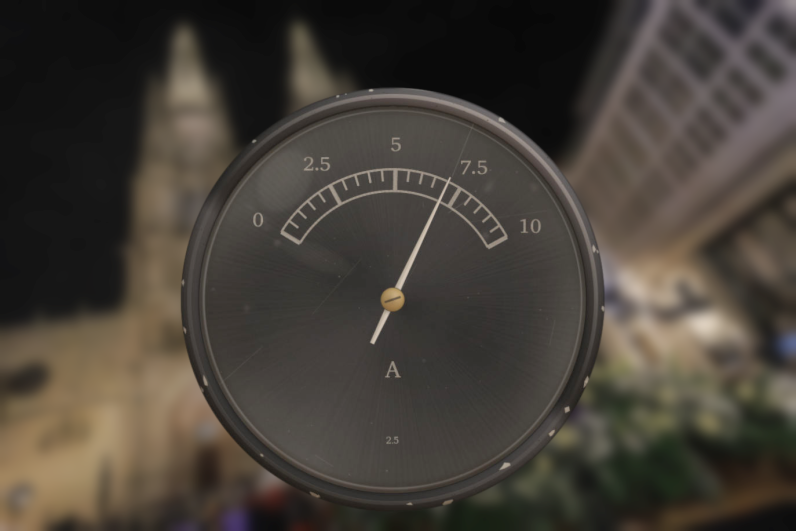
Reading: 7 A
